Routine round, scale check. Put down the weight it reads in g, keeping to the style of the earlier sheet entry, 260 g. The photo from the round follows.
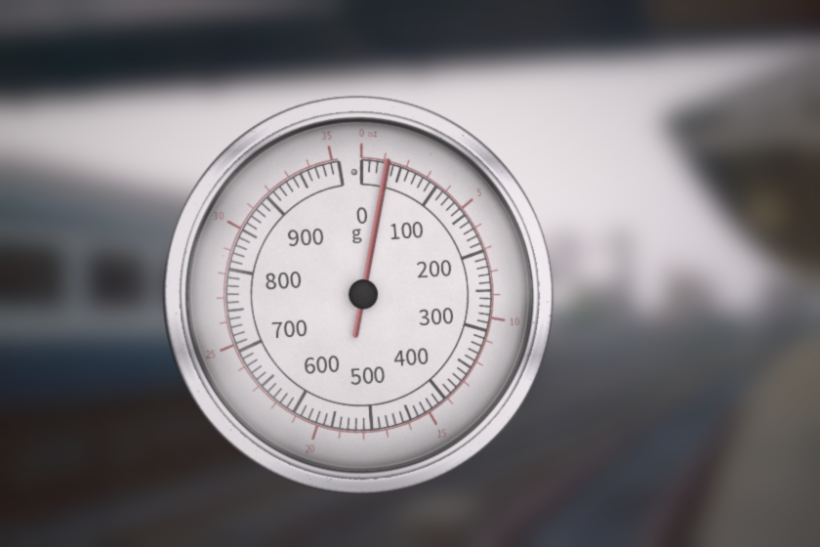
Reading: 30 g
